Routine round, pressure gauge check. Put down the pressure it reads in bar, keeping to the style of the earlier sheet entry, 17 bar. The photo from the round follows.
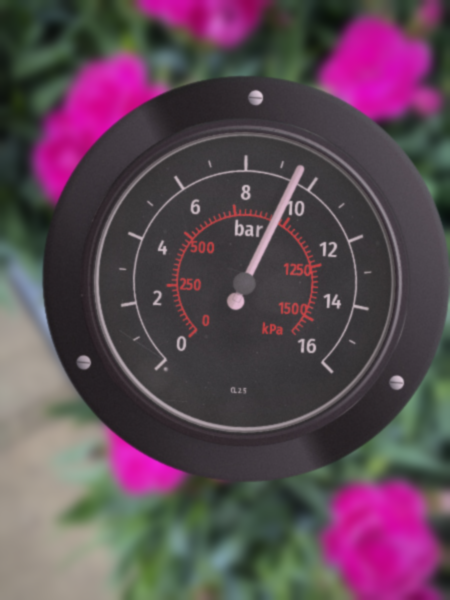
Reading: 9.5 bar
